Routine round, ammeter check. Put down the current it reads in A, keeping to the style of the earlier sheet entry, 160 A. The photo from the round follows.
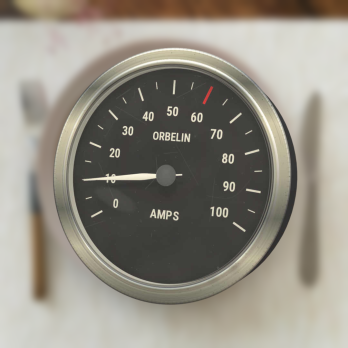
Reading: 10 A
